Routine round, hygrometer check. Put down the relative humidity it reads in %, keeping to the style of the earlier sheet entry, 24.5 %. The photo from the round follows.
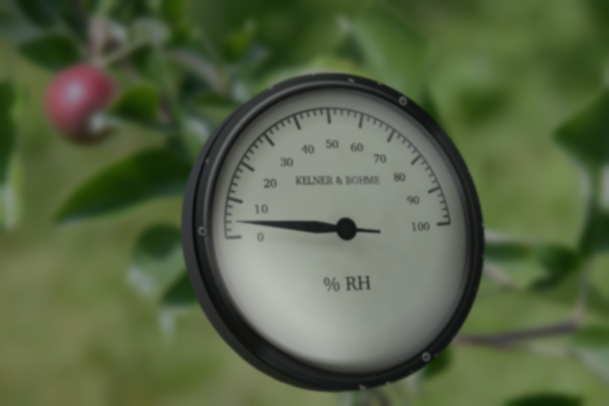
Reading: 4 %
